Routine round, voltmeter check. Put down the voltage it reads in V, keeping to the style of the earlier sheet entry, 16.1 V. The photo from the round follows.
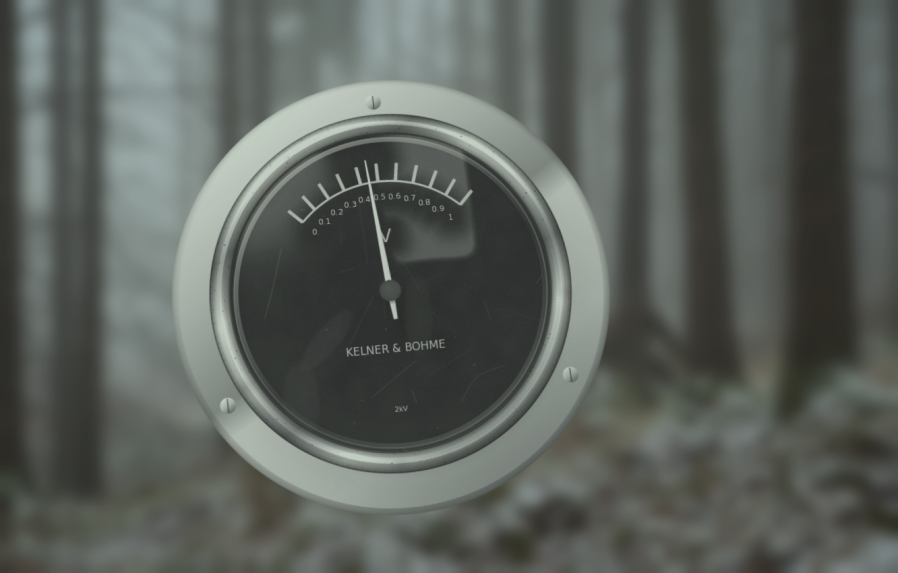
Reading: 0.45 V
